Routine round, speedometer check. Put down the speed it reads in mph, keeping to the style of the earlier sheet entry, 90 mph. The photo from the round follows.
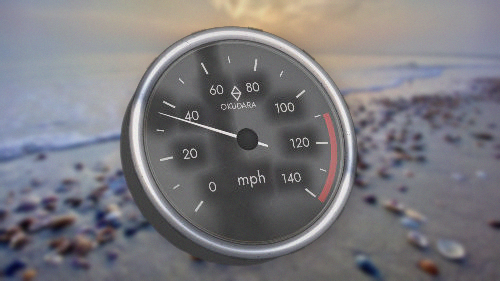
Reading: 35 mph
